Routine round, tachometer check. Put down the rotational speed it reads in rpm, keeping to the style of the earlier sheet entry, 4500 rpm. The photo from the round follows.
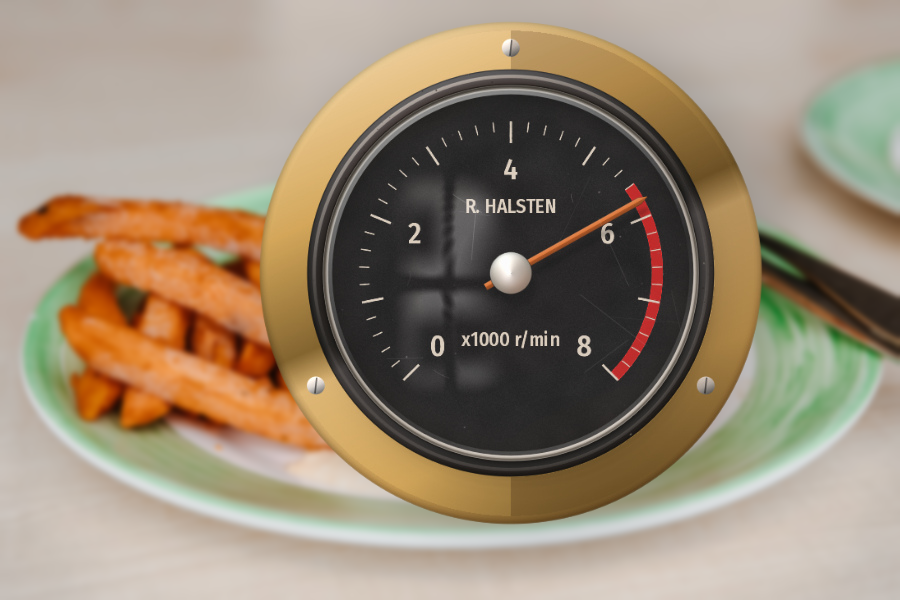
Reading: 5800 rpm
